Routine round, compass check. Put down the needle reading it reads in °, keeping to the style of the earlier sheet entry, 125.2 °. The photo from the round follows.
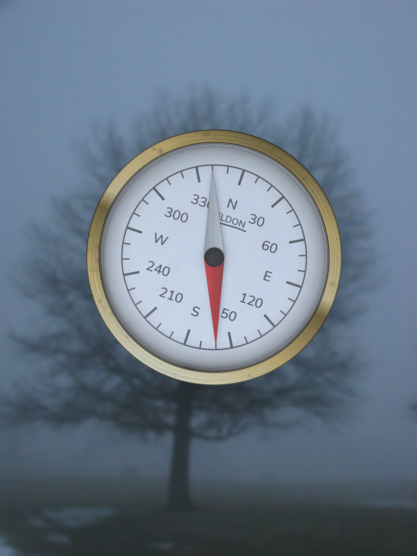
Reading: 160 °
